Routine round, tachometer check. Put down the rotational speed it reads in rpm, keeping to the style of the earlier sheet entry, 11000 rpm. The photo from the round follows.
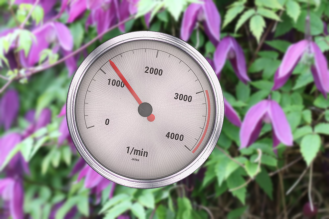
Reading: 1200 rpm
